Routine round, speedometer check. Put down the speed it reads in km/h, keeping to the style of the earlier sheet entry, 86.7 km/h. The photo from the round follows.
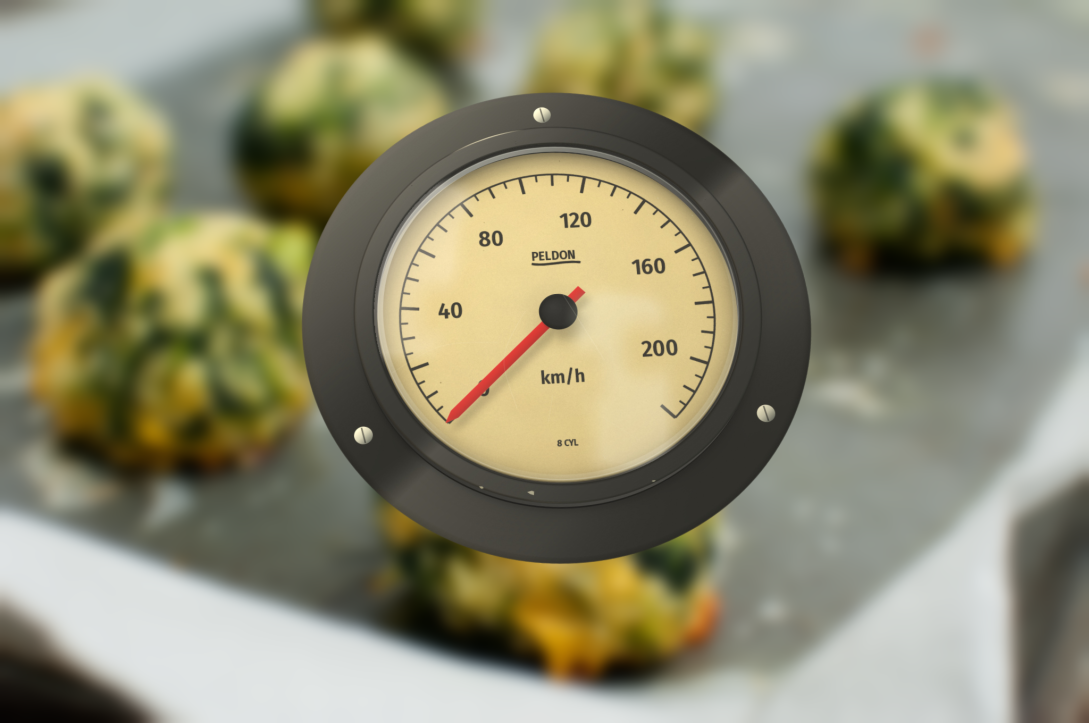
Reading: 0 km/h
